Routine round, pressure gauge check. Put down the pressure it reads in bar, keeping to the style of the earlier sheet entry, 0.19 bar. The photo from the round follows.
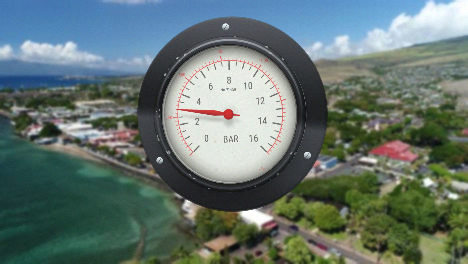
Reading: 3 bar
